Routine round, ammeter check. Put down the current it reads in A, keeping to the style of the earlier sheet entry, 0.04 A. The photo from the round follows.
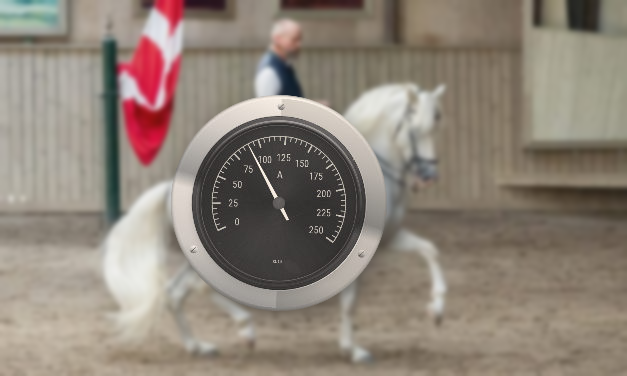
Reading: 90 A
